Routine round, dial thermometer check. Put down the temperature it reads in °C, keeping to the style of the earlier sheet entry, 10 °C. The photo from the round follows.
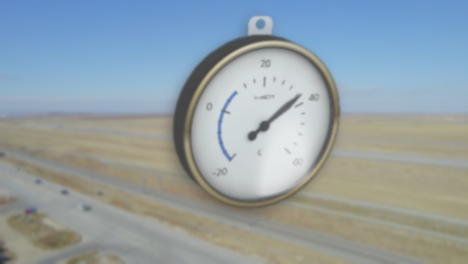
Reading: 36 °C
